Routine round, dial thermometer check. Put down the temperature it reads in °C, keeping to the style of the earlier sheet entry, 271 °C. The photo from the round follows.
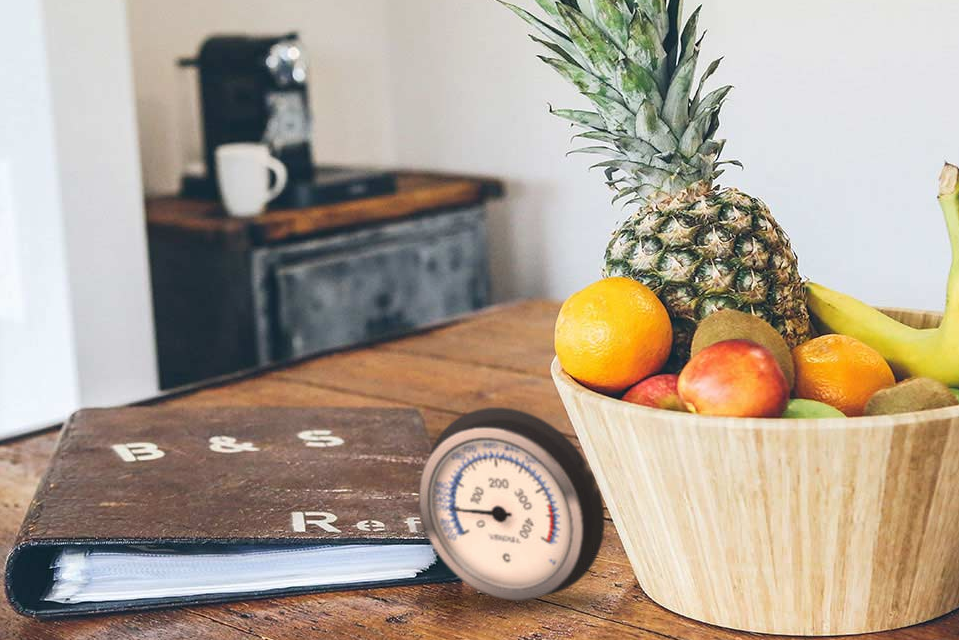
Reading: 50 °C
